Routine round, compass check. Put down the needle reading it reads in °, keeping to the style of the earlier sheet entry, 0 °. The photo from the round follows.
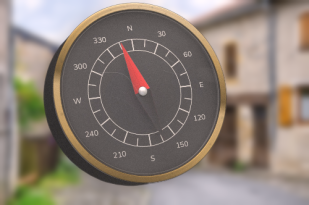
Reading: 345 °
